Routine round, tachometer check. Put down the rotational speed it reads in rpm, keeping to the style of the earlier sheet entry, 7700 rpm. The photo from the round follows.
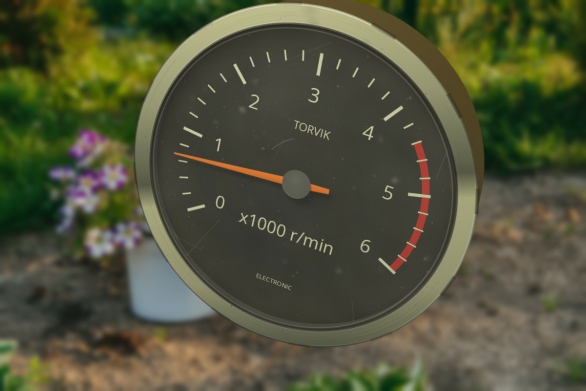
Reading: 700 rpm
